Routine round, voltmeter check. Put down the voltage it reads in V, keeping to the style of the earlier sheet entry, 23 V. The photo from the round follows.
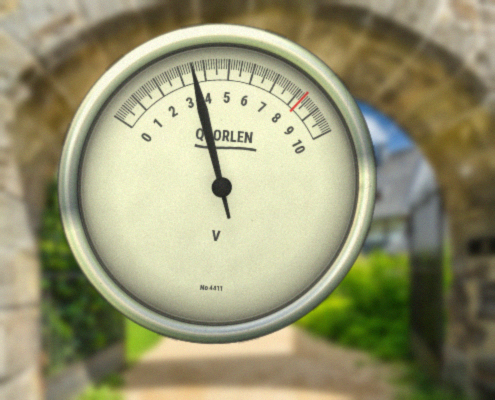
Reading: 3.5 V
